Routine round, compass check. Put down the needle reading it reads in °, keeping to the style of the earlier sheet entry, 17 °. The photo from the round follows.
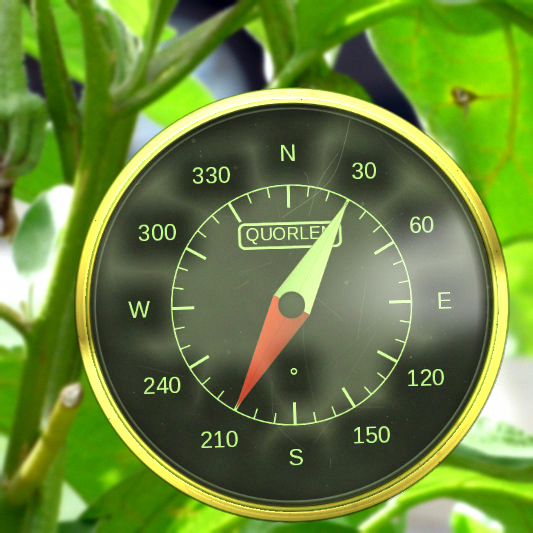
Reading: 210 °
